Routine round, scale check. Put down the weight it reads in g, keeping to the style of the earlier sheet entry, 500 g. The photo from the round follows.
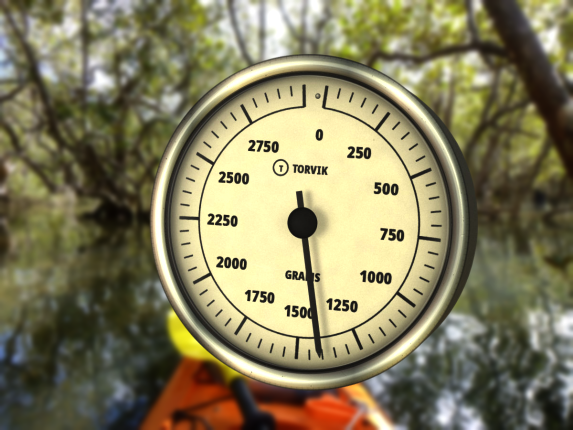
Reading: 1400 g
